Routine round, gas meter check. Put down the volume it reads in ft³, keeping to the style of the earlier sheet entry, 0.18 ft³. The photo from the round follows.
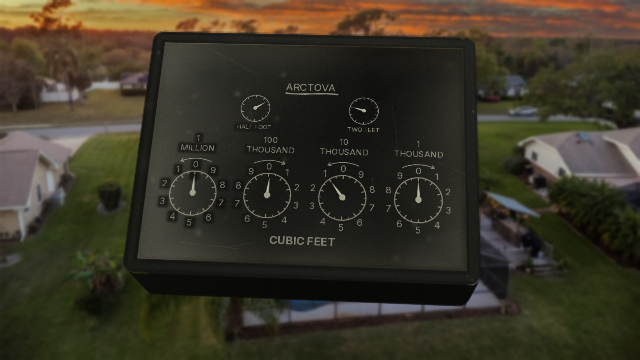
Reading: 1000 ft³
